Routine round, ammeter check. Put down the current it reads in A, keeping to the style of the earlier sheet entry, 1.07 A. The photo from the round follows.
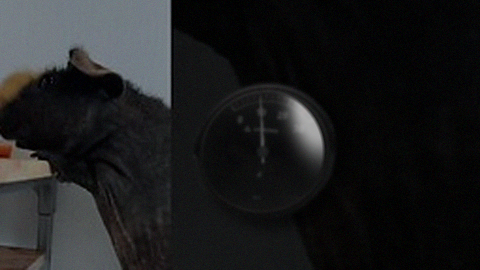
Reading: 10 A
